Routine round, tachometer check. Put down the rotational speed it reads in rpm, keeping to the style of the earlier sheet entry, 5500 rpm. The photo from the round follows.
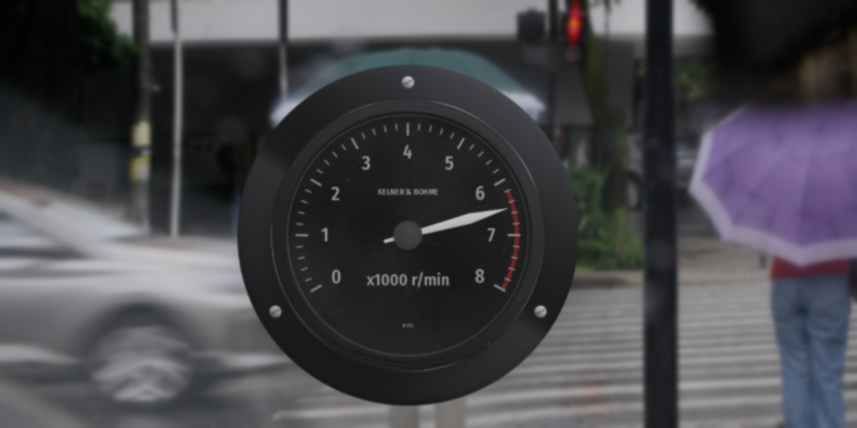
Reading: 6500 rpm
